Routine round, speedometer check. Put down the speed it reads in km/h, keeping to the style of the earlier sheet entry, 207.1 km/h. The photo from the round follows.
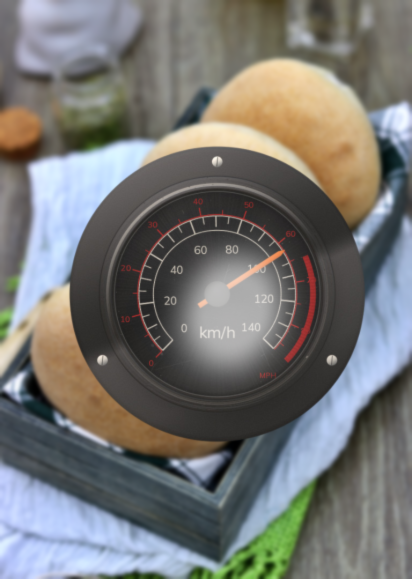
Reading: 100 km/h
